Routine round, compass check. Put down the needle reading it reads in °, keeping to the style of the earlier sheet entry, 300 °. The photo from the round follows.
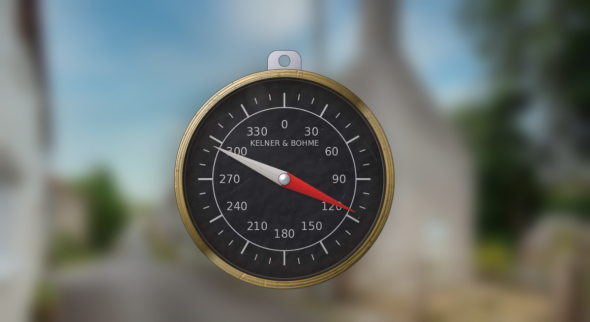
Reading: 115 °
